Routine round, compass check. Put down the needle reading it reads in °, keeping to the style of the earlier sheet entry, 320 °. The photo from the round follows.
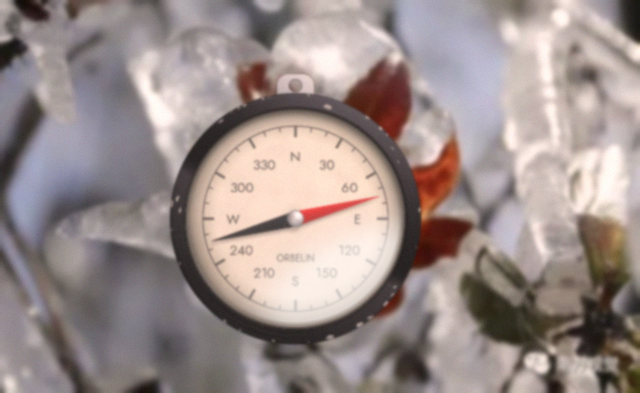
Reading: 75 °
